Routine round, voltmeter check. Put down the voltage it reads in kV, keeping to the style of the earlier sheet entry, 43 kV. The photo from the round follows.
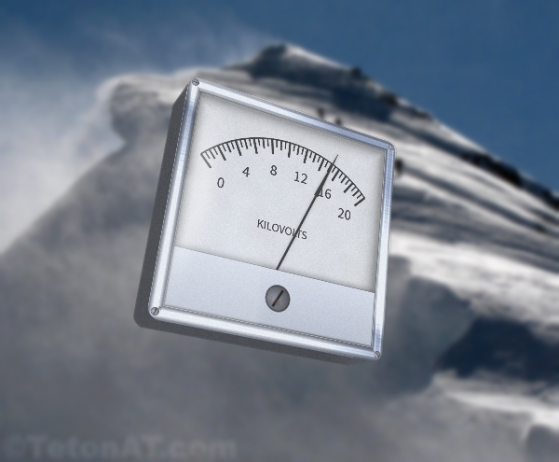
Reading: 15 kV
